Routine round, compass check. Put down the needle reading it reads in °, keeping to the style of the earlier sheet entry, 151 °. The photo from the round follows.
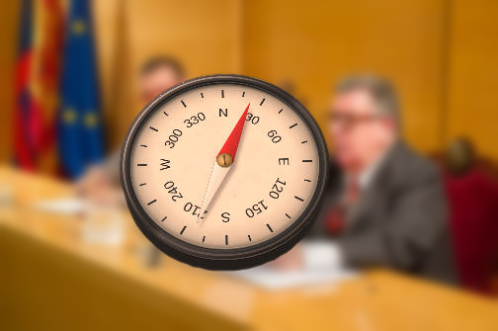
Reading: 22.5 °
